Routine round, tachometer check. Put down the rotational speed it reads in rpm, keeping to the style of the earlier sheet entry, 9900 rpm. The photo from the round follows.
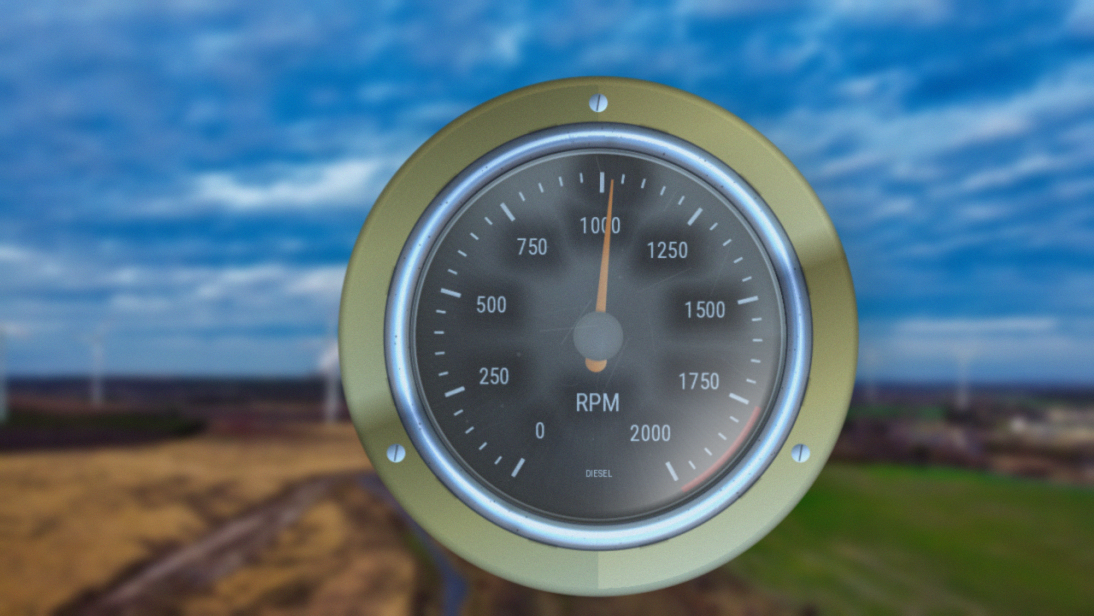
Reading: 1025 rpm
